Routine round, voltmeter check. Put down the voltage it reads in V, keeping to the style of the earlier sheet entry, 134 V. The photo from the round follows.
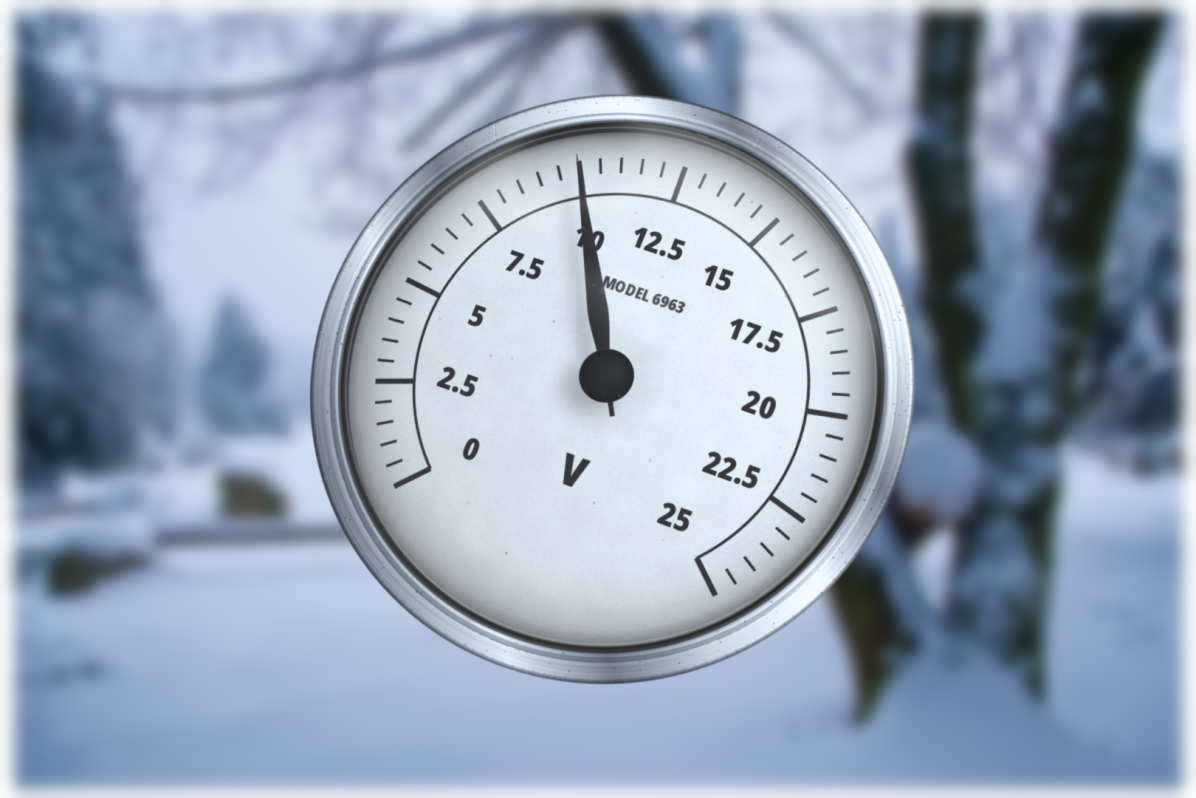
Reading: 10 V
